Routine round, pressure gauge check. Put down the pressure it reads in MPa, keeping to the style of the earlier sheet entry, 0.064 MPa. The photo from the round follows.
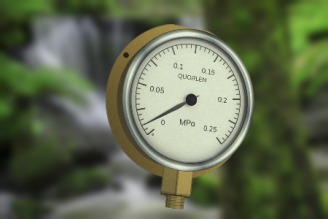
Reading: 0.01 MPa
